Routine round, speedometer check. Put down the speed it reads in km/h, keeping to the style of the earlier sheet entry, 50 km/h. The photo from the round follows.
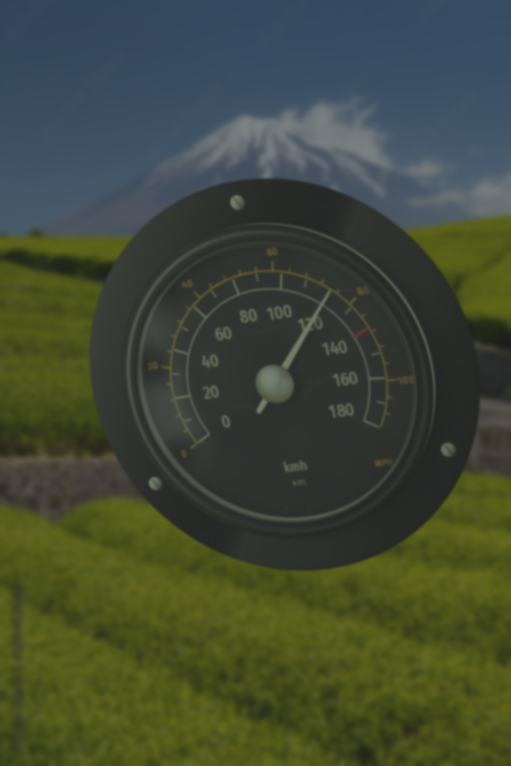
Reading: 120 km/h
